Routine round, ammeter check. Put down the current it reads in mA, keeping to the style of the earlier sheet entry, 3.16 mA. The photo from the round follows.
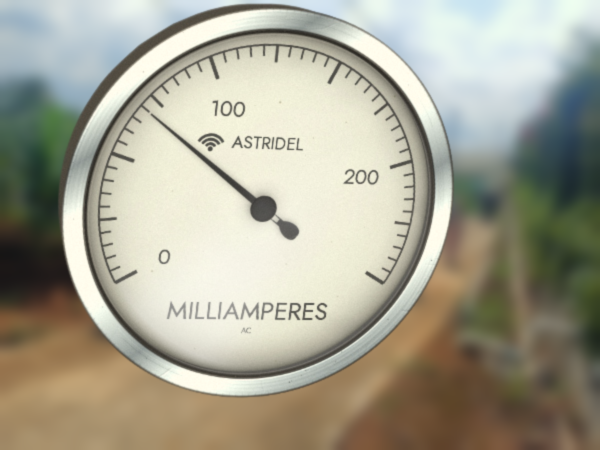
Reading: 70 mA
